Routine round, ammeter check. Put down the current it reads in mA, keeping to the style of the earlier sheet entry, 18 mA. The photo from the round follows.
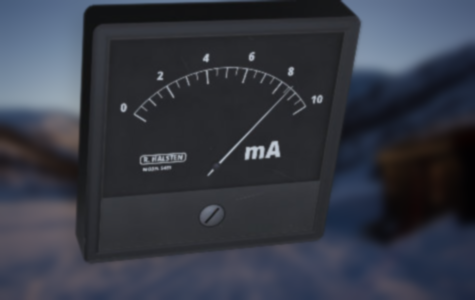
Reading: 8.5 mA
